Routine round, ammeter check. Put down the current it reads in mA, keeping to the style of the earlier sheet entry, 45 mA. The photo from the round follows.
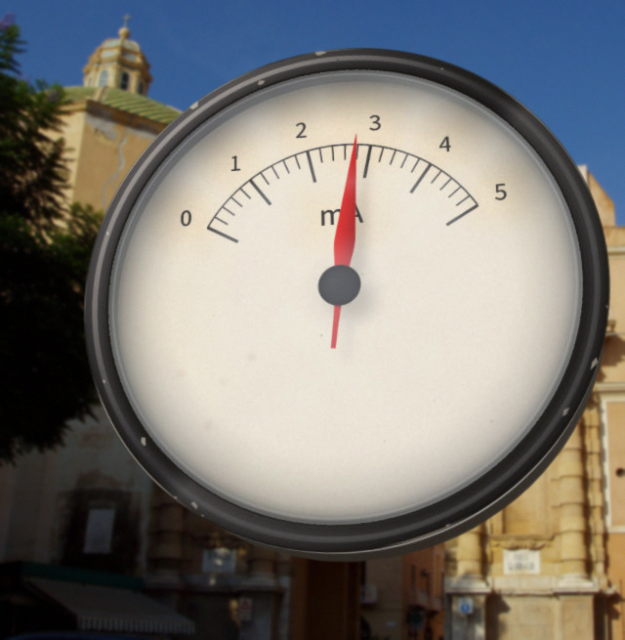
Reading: 2.8 mA
